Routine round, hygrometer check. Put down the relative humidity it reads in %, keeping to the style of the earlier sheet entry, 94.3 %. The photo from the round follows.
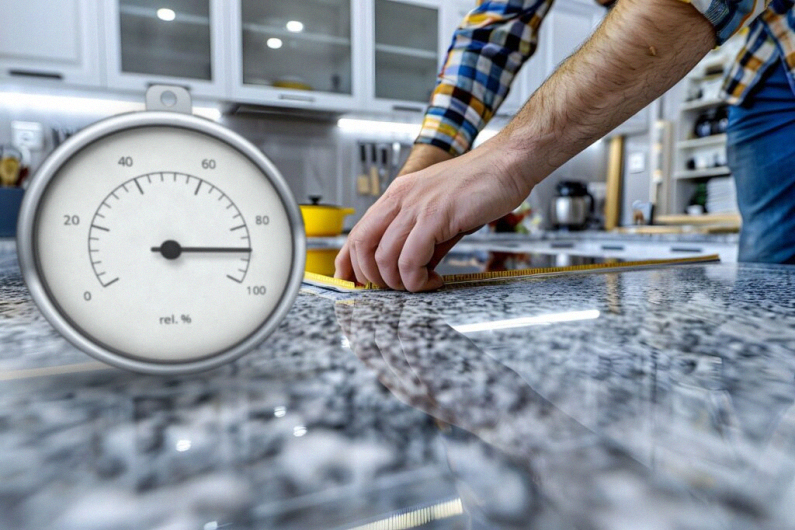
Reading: 88 %
